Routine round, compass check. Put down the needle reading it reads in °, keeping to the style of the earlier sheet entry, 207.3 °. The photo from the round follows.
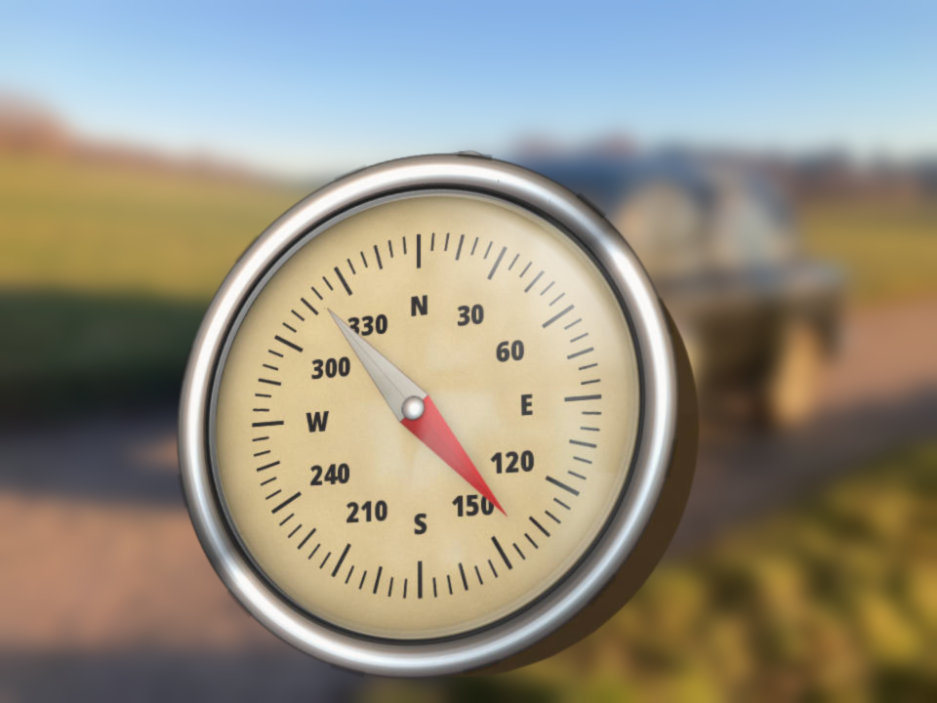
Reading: 140 °
